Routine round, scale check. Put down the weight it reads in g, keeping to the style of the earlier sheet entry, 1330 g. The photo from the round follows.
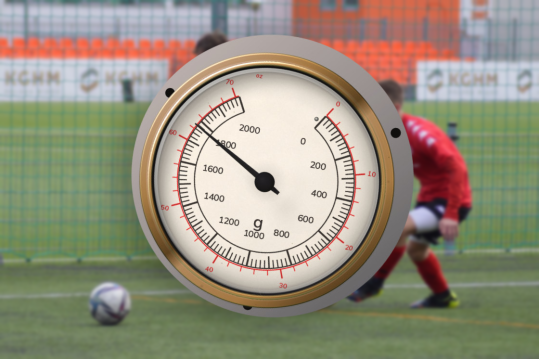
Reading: 1780 g
